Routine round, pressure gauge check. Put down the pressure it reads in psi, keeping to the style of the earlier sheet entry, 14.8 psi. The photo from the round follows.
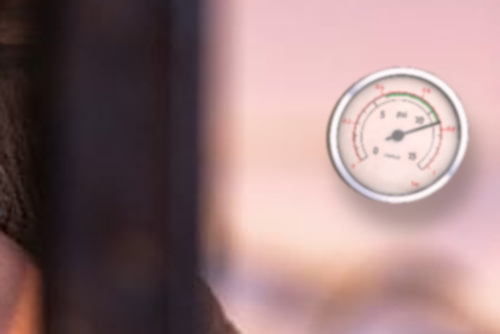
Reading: 11 psi
